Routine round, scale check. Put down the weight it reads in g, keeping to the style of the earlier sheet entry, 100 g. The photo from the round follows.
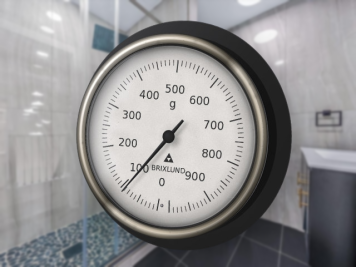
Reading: 90 g
